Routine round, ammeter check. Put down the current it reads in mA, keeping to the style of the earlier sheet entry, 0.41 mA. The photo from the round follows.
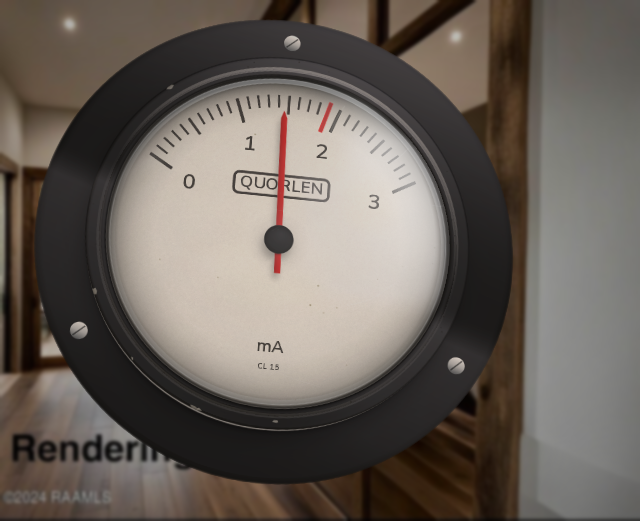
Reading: 1.45 mA
